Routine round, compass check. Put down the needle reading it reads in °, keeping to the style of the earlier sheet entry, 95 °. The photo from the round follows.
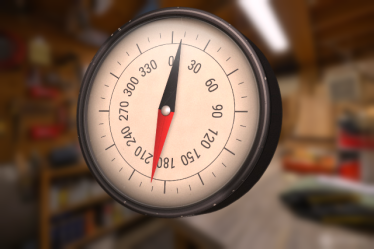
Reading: 190 °
